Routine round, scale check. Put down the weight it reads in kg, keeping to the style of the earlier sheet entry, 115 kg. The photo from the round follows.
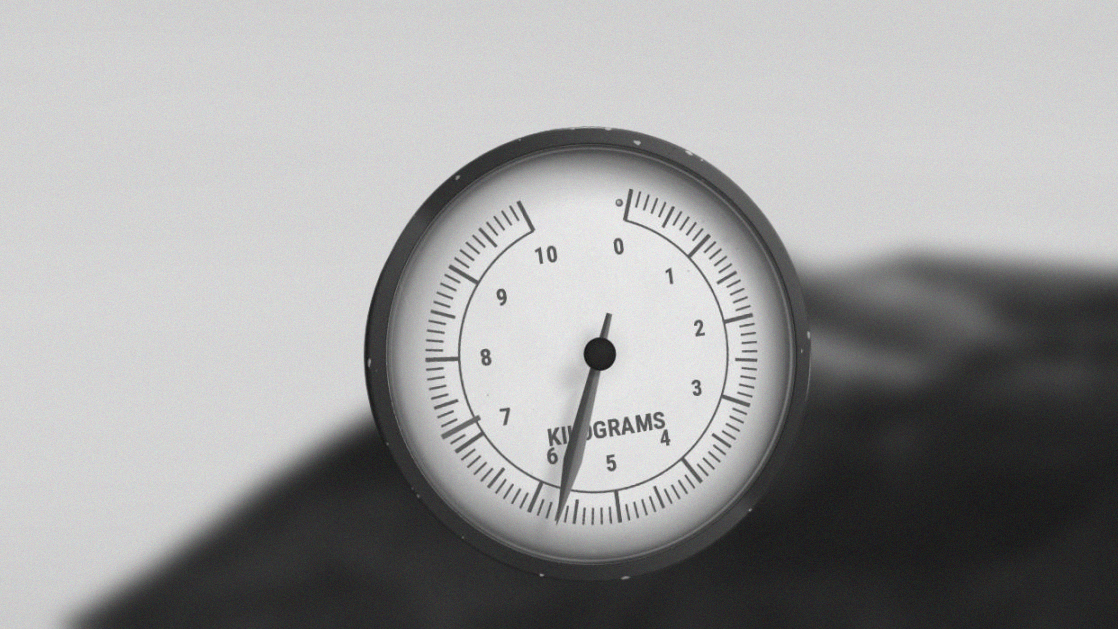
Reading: 5.7 kg
